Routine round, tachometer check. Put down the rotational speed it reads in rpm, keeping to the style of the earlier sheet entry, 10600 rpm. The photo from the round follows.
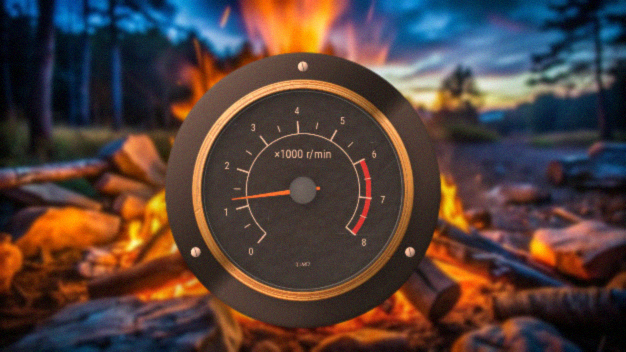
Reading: 1250 rpm
